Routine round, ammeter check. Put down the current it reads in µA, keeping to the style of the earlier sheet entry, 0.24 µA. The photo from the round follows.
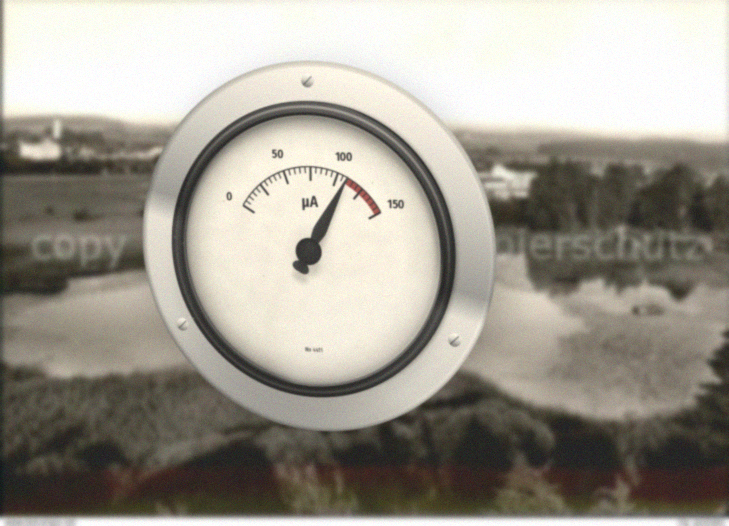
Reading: 110 µA
